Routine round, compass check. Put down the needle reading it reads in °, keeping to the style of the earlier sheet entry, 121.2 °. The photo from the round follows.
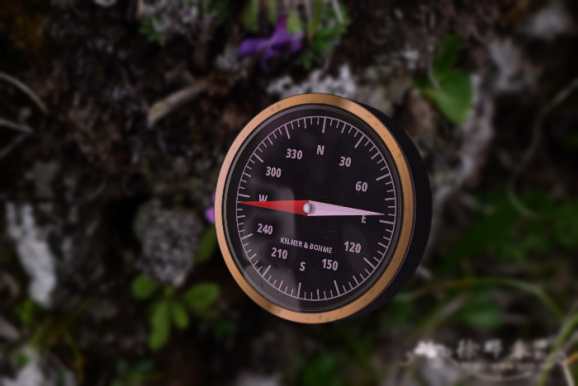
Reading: 265 °
